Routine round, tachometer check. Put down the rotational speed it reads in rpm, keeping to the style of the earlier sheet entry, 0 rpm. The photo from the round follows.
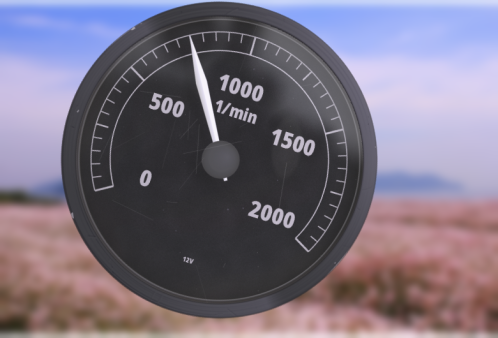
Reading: 750 rpm
